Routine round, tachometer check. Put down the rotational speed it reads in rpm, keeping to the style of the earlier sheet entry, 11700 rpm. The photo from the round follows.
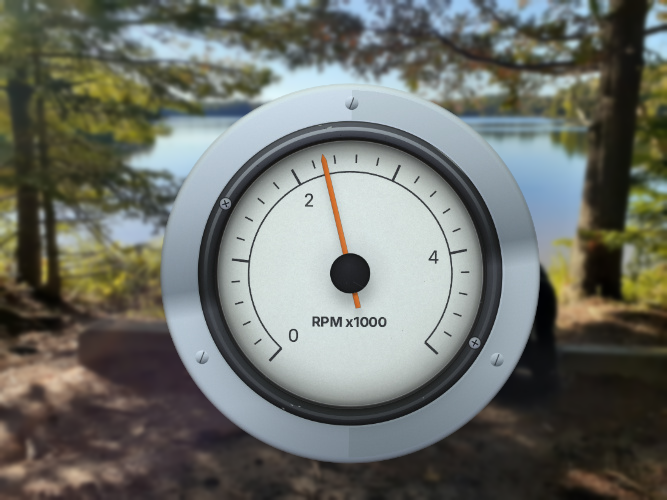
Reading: 2300 rpm
